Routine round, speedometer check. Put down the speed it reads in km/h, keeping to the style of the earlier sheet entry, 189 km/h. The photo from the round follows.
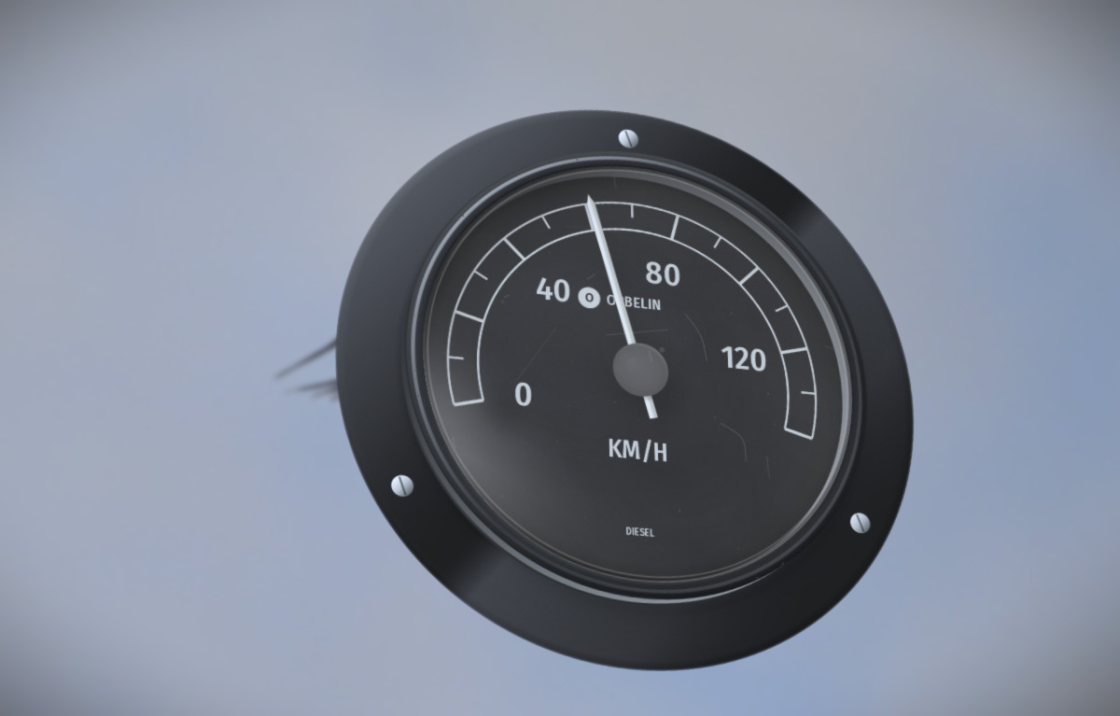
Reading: 60 km/h
